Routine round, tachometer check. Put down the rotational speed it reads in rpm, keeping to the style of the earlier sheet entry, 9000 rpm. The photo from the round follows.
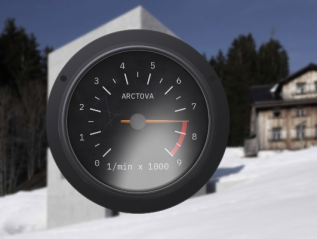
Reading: 7500 rpm
